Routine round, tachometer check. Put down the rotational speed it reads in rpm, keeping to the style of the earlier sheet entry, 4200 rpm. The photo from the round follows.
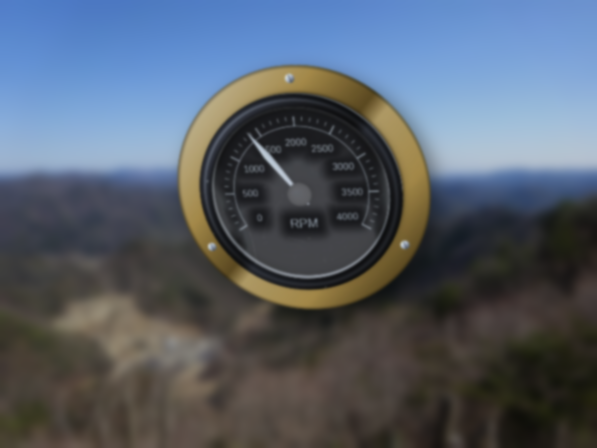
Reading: 1400 rpm
